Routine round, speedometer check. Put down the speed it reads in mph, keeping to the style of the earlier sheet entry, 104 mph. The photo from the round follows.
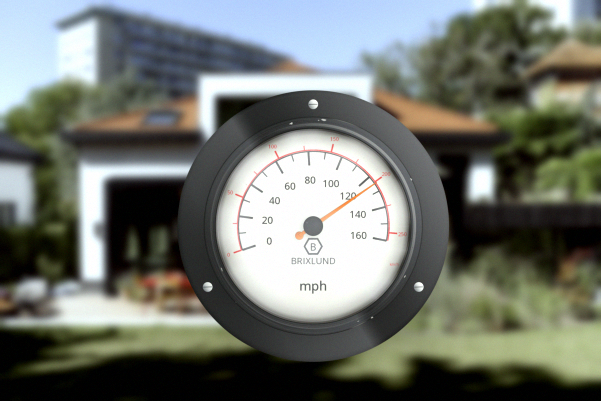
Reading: 125 mph
